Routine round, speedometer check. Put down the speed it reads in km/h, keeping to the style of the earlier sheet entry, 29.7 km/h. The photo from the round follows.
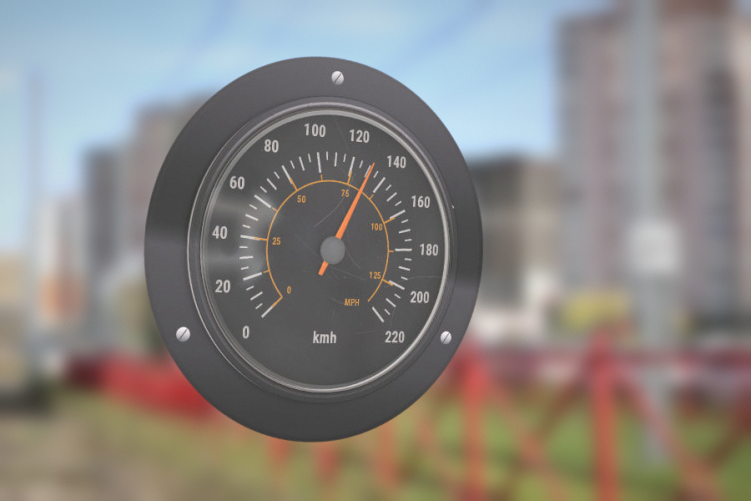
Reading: 130 km/h
